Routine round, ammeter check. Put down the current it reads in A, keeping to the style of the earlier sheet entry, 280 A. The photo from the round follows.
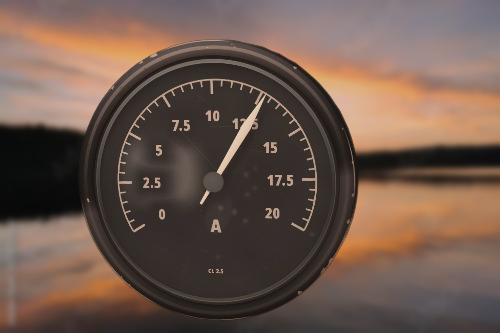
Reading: 12.75 A
